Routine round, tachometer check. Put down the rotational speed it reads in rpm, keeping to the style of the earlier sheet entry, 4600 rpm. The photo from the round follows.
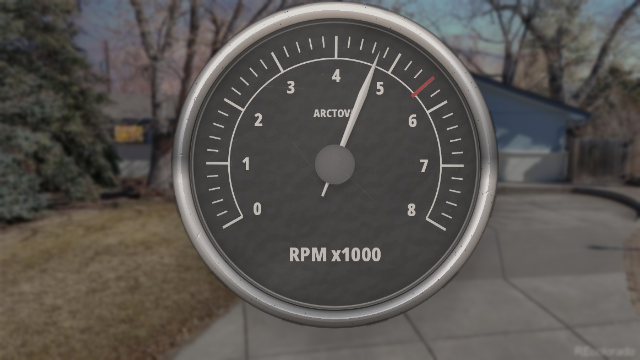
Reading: 4700 rpm
